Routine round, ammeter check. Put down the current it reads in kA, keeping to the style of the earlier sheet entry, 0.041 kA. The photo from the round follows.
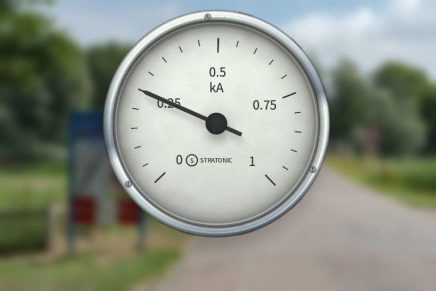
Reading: 0.25 kA
